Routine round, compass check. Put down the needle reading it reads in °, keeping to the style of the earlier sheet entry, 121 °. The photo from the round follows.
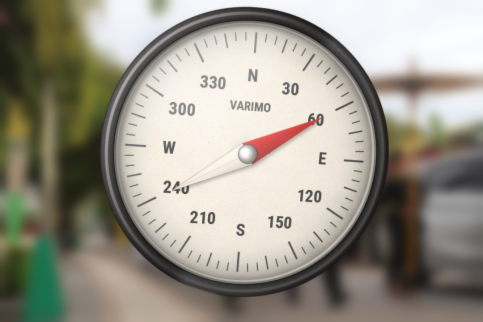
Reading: 60 °
